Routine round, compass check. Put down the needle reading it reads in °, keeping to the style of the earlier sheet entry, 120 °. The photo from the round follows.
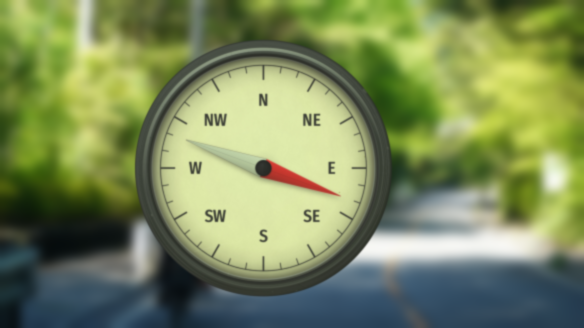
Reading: 110 °
